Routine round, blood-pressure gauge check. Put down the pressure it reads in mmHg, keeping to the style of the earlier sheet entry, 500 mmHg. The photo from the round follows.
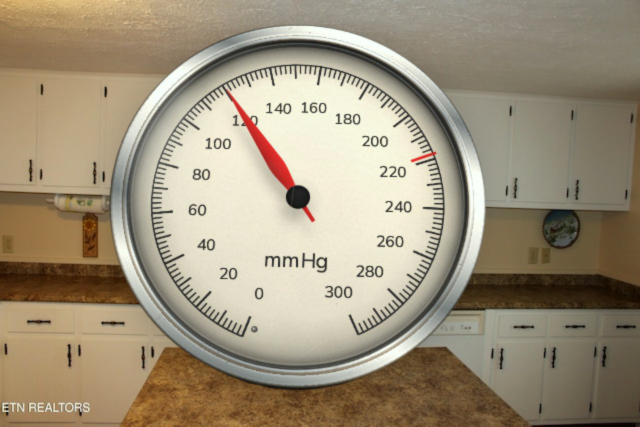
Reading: 120 mmHg
